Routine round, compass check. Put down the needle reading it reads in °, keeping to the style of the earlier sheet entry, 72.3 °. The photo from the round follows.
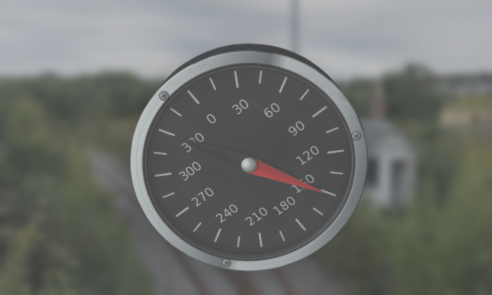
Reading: 150 °
